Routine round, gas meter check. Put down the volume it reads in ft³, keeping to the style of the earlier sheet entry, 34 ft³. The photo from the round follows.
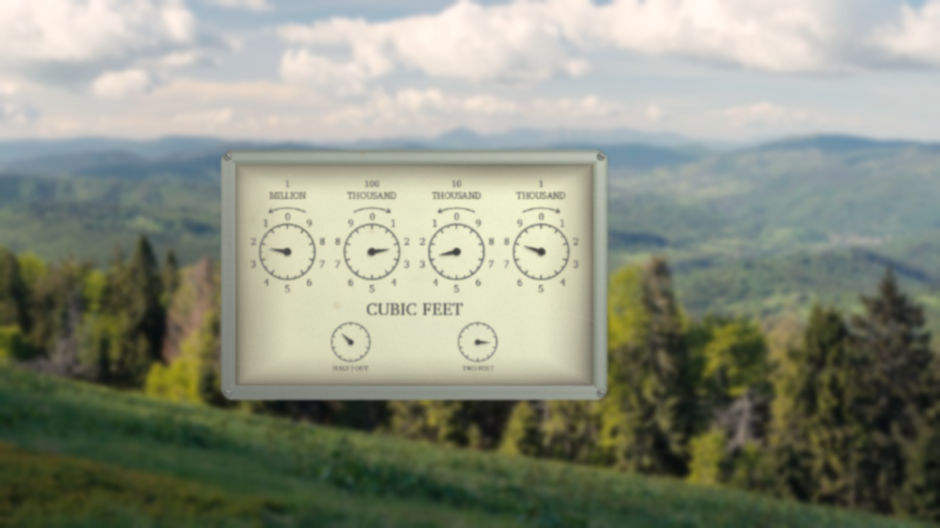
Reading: 222800 ft³
